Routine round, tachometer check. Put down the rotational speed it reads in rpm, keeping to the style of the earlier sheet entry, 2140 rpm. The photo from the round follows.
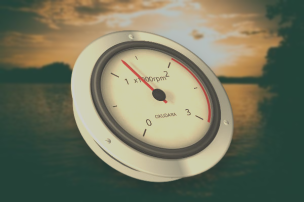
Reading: 1250 rpm
